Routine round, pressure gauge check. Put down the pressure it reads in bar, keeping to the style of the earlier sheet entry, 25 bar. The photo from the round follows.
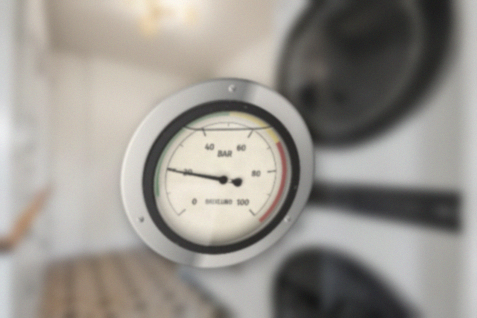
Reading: 20 bar
